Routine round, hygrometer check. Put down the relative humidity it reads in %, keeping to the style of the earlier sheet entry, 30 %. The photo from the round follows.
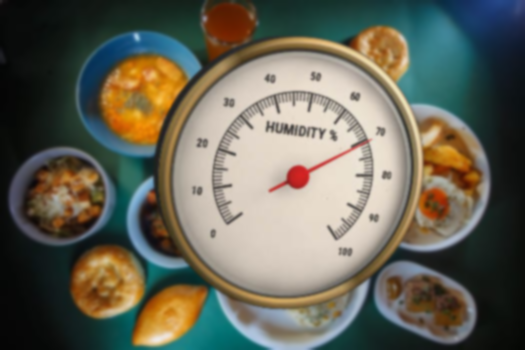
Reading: 70 %
